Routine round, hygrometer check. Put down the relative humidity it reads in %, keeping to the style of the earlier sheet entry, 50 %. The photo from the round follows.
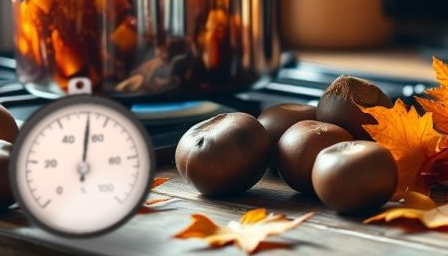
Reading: 52 %
